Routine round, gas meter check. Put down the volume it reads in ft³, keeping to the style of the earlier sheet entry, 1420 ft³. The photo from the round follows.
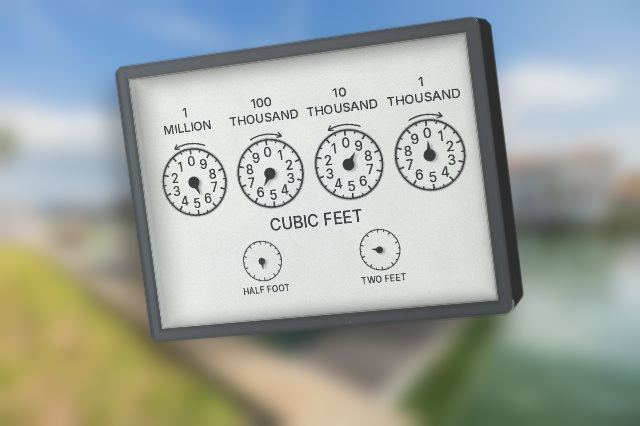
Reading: 559000 ft³
